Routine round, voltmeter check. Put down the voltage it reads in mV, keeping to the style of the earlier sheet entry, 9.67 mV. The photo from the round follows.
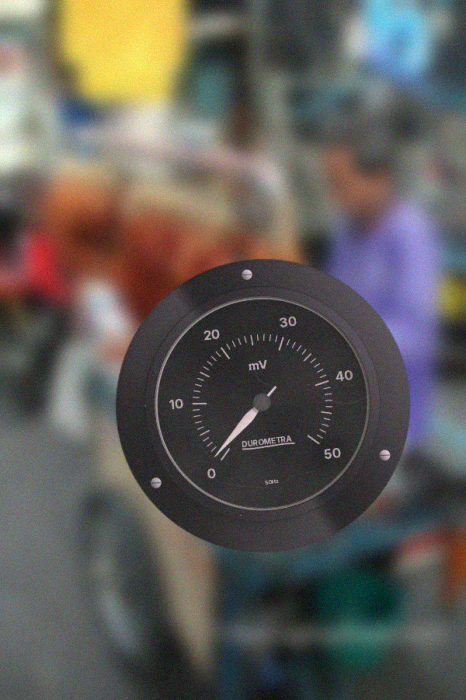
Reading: 1 mV
